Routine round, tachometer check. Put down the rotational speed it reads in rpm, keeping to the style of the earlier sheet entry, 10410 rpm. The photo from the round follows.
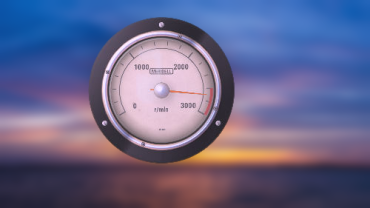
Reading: 2700 rpm
